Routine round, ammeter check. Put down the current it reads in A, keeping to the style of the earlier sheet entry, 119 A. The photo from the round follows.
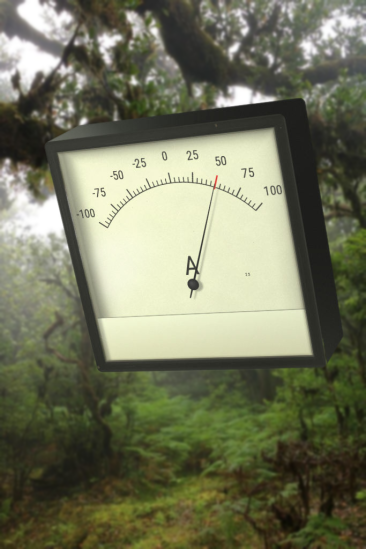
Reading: 50 A
